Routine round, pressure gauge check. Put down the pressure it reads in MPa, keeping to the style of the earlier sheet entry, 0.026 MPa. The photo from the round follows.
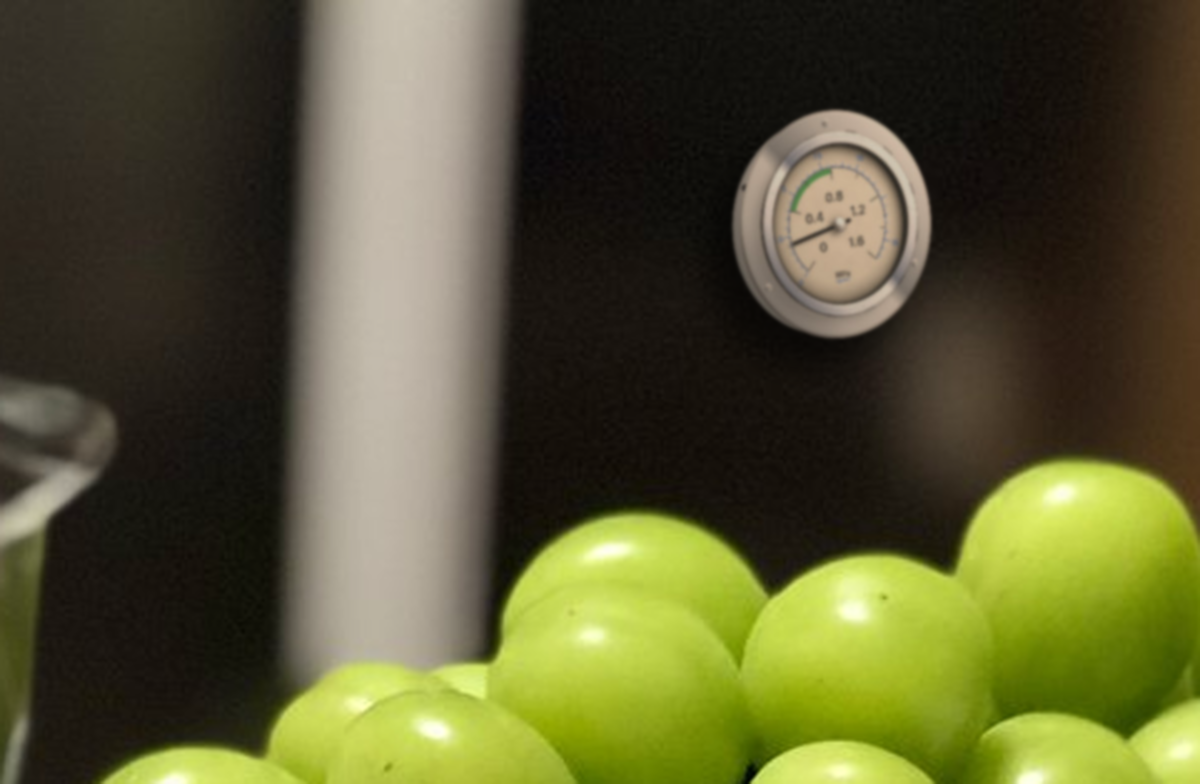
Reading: 0.2 MPa
